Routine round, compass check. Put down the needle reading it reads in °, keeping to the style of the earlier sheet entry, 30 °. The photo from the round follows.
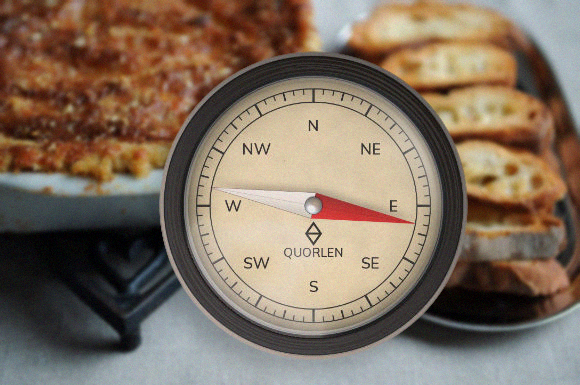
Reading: 100 °
